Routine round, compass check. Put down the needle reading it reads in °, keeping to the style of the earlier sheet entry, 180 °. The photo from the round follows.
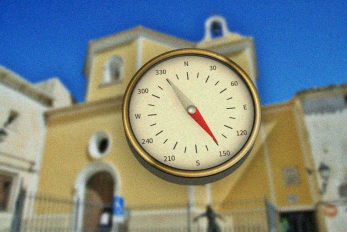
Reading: 150 °
